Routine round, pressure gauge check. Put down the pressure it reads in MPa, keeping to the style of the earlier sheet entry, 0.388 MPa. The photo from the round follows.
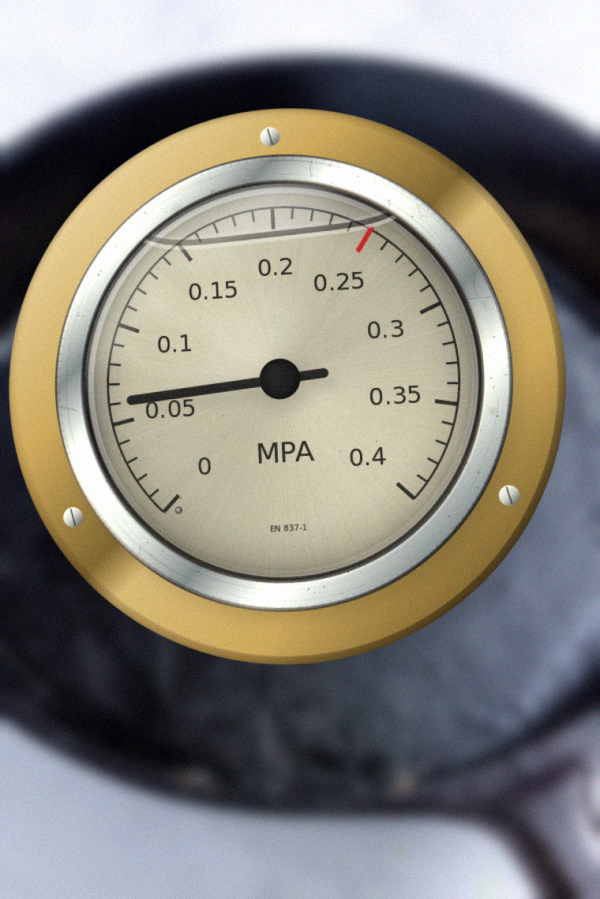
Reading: 0.06 MPa
